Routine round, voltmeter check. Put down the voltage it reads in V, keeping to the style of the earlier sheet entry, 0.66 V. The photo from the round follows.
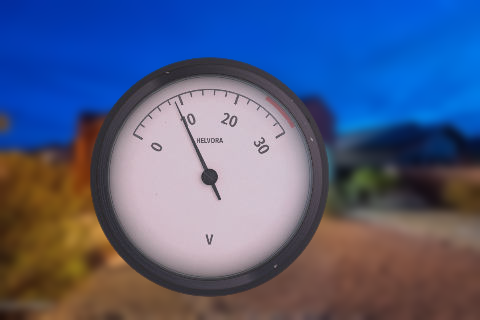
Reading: 9 V
